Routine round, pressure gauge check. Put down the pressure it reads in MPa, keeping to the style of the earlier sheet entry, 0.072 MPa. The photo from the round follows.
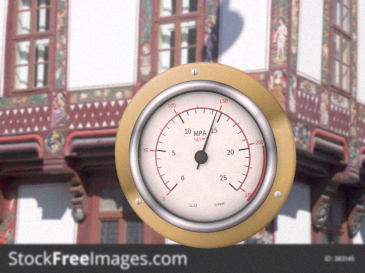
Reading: 14.5 MPa
